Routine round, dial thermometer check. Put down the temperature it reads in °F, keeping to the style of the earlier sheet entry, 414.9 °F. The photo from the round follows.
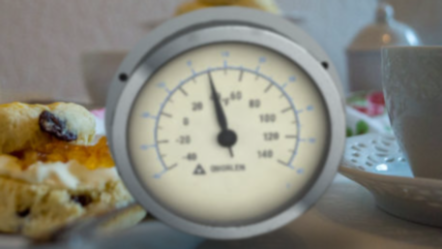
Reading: 40 °F
